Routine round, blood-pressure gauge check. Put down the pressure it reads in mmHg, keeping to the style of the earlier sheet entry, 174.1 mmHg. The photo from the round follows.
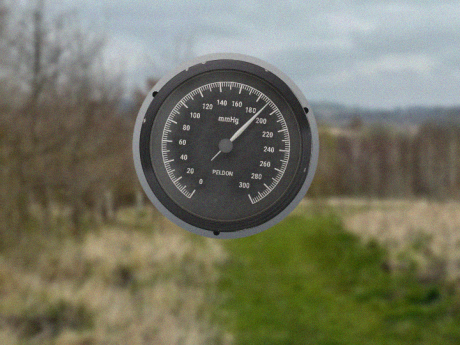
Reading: 190 mmHg
